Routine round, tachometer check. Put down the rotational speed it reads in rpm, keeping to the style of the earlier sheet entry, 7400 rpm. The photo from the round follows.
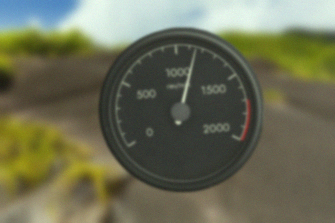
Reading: 1150 rpm
